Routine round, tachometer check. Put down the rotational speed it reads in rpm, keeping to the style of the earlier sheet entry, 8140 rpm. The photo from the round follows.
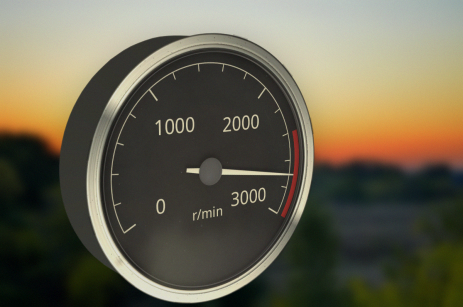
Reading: 2700 rpm
